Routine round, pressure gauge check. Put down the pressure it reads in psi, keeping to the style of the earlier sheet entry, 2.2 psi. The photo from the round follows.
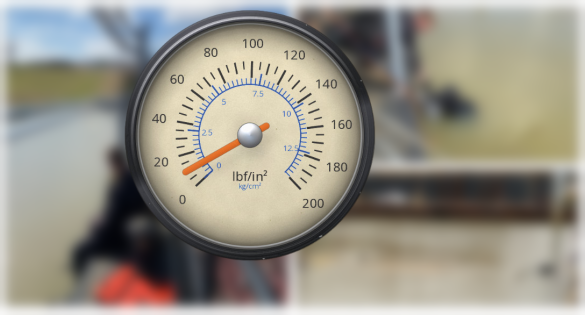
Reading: 10 psi
